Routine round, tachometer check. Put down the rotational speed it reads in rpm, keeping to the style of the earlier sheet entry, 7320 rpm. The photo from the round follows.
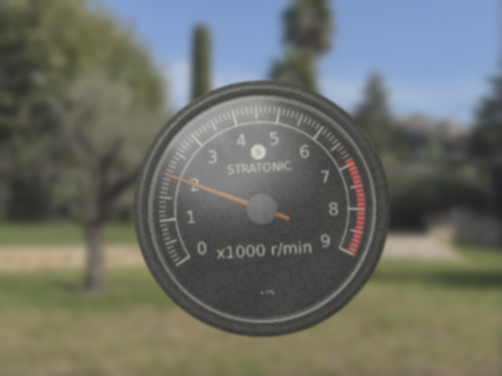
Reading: 2000 rpm
